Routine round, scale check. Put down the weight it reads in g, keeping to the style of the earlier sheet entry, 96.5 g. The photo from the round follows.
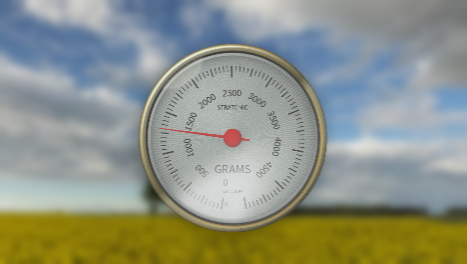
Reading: 1300 g
